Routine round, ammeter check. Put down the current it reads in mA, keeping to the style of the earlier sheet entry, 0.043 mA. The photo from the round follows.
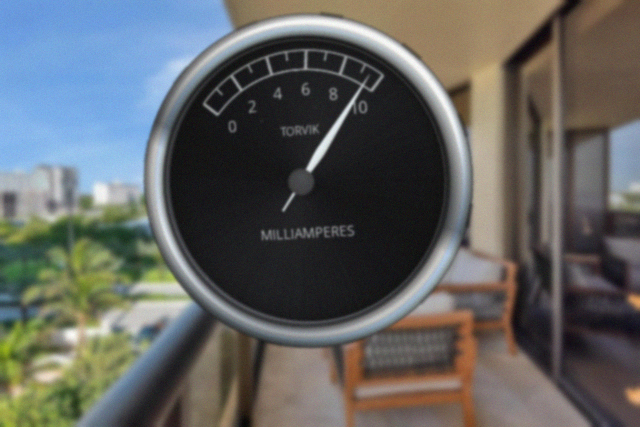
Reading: 9.5 mA
